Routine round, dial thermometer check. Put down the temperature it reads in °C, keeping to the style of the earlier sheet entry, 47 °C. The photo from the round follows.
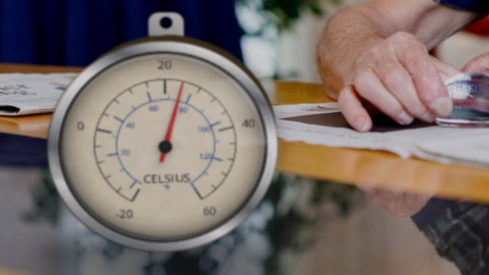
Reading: 24 °C
